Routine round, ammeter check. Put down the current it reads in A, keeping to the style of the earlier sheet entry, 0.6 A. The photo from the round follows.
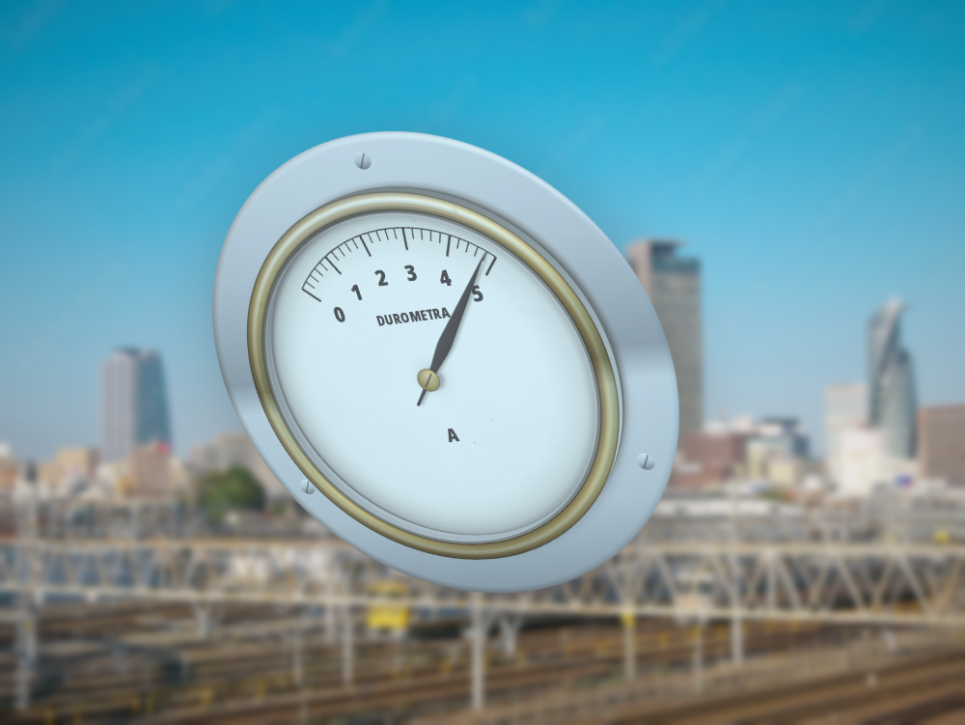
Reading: 4.8 A
